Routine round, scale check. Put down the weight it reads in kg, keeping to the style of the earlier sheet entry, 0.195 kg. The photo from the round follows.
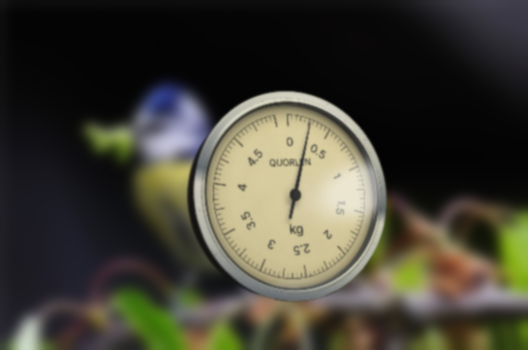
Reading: 0.25 kg
